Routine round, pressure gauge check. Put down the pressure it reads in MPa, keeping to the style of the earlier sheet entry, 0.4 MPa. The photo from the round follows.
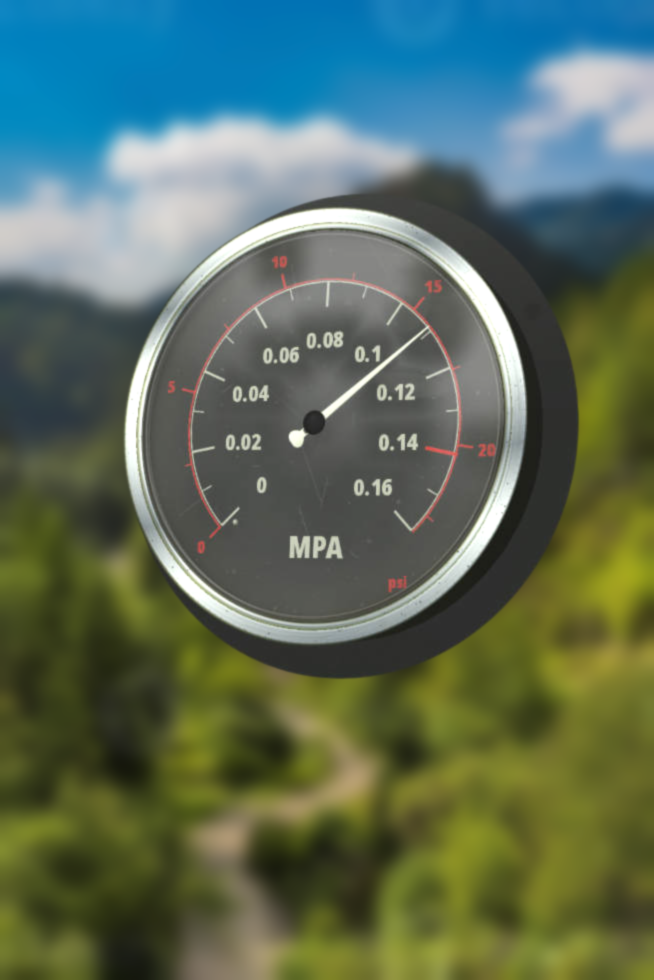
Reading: 0.11 MPa
